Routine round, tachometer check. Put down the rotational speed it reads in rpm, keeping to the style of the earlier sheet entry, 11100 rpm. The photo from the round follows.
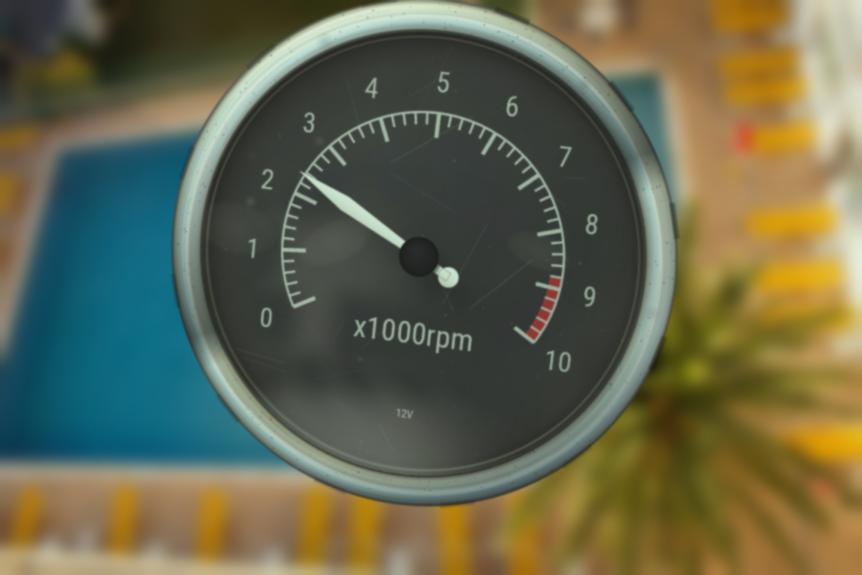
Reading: 2400 rpm
